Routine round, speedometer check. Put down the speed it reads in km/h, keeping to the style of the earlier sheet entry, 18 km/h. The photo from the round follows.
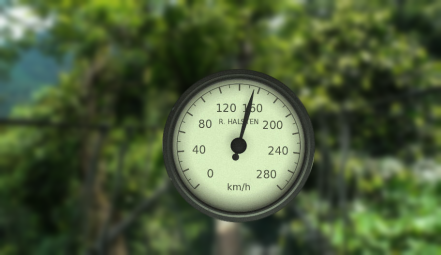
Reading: 155 km/h
